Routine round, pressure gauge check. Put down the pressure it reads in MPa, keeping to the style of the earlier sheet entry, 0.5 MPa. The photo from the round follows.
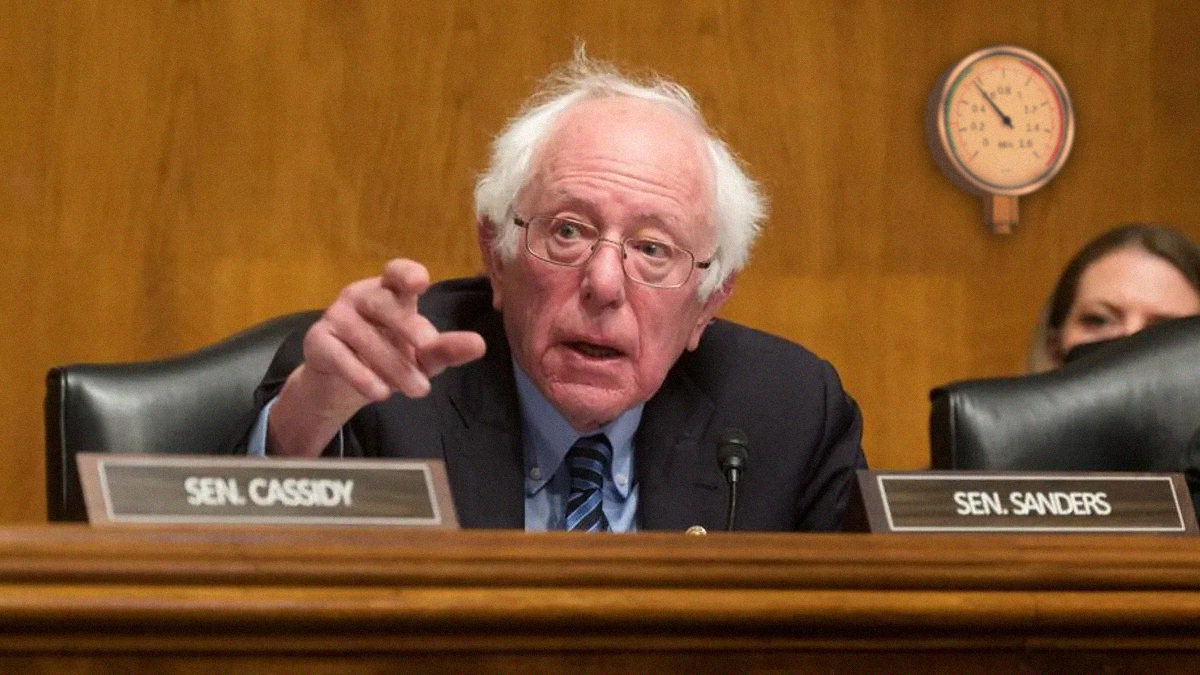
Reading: 0.55 MPa
